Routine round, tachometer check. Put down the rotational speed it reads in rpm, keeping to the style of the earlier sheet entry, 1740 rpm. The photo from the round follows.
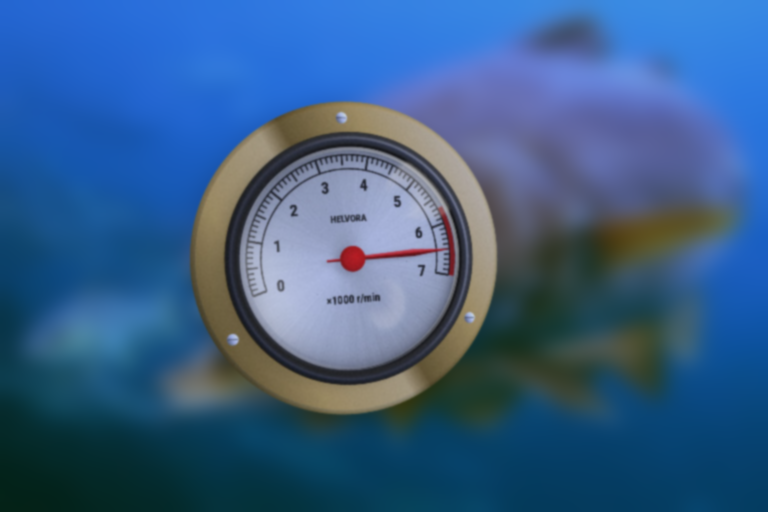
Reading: 6500 rpm
